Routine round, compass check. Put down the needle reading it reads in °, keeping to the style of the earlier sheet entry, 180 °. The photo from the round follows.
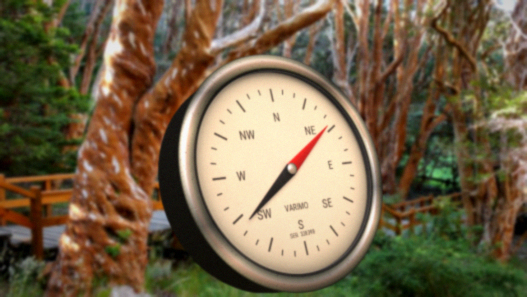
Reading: 55 °
